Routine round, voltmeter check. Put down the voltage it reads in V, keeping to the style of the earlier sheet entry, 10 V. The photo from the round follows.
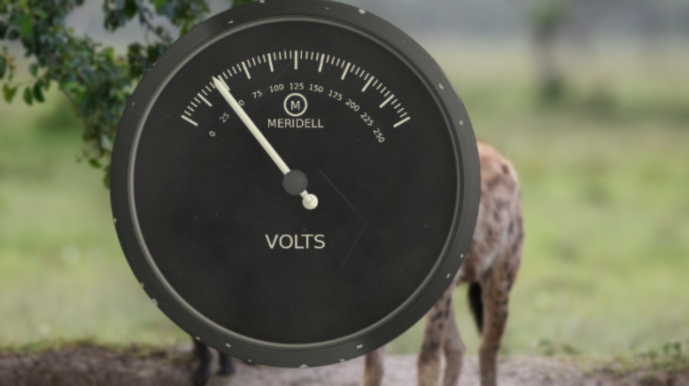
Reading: 45 V
